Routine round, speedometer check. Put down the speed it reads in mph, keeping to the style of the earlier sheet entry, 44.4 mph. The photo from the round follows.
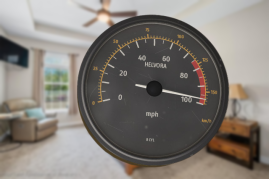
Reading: 97.5 mph
